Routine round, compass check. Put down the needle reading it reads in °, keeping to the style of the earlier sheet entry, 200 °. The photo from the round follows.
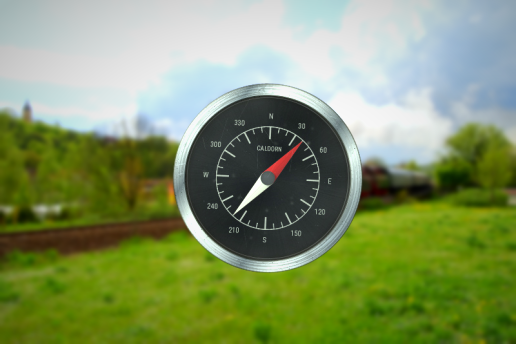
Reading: 40 °
